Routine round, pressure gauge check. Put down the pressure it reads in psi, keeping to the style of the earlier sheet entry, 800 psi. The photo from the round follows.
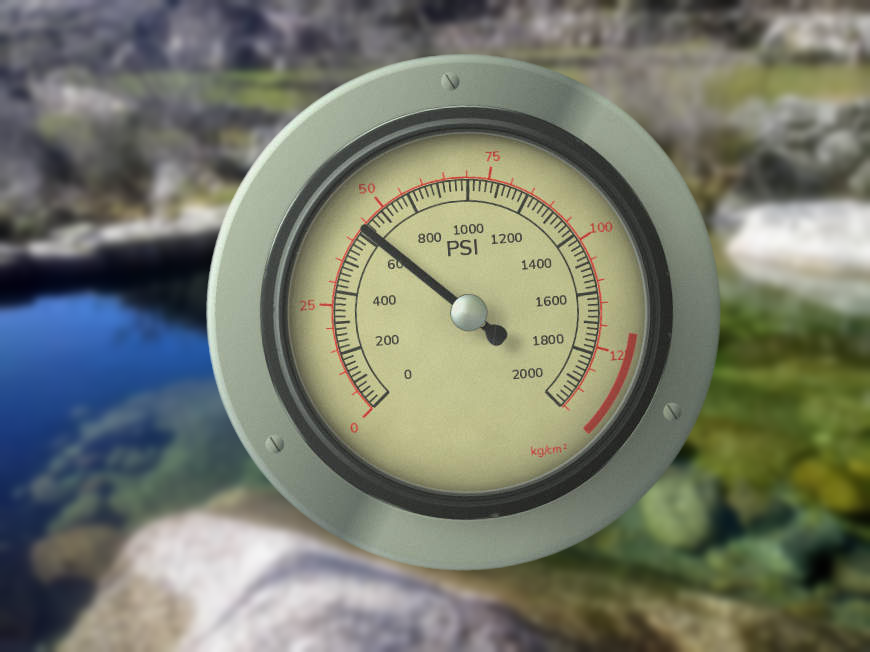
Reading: 620 psi
